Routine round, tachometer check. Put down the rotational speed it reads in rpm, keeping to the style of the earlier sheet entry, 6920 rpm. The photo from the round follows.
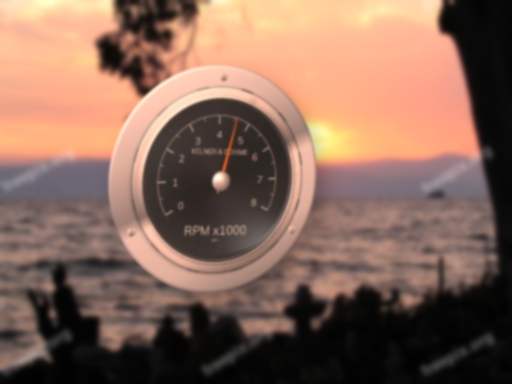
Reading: 4500 rpm
